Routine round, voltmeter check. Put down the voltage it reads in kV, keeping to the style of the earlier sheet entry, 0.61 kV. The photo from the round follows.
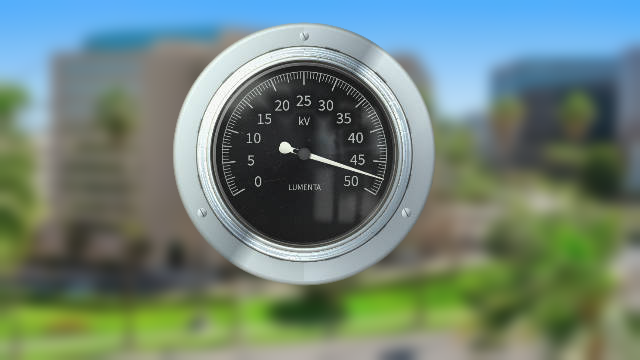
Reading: 47.5 kV
